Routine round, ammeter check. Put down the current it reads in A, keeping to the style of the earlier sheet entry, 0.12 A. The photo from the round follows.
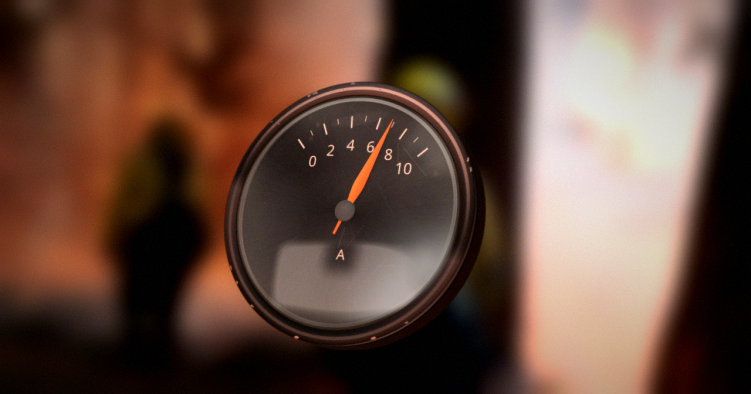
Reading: 7 A
